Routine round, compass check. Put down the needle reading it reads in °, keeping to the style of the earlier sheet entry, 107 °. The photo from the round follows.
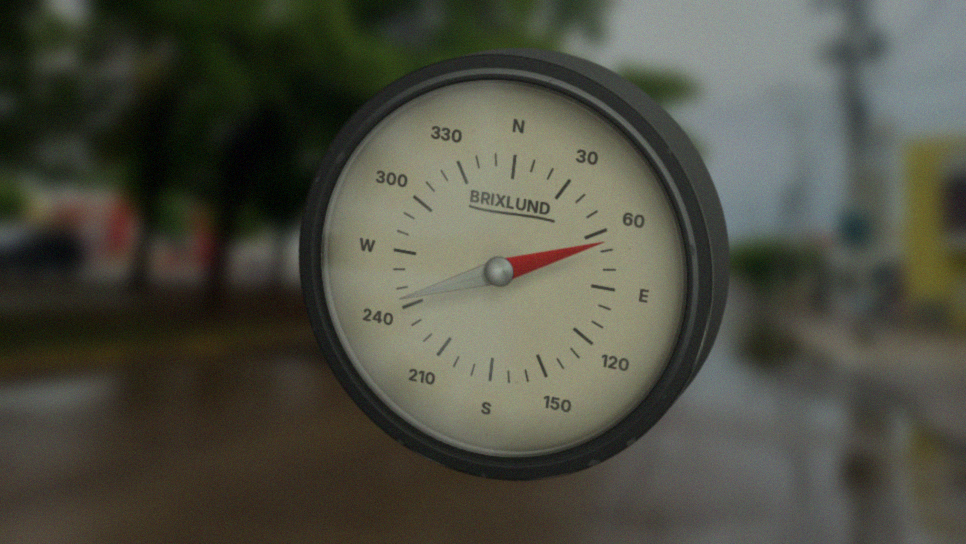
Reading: 65 °
